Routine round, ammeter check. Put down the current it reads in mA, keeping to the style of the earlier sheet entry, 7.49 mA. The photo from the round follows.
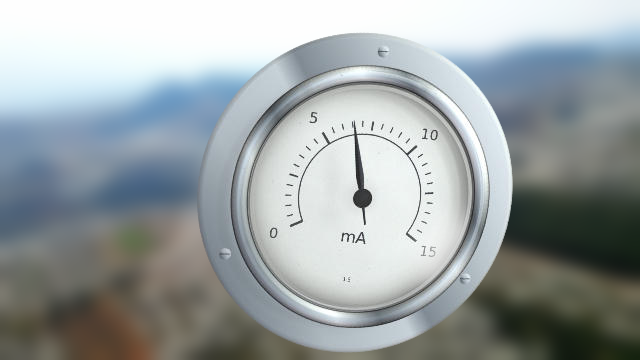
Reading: 6.5 mA
